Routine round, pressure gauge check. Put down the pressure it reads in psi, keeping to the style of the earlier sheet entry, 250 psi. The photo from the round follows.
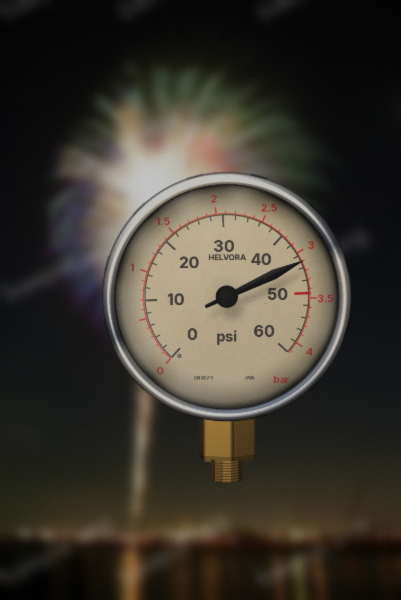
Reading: 45 psi
